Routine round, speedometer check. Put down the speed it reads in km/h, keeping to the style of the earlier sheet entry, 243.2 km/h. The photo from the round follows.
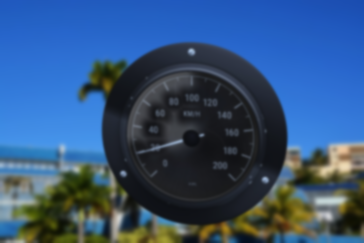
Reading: 20 km/h
